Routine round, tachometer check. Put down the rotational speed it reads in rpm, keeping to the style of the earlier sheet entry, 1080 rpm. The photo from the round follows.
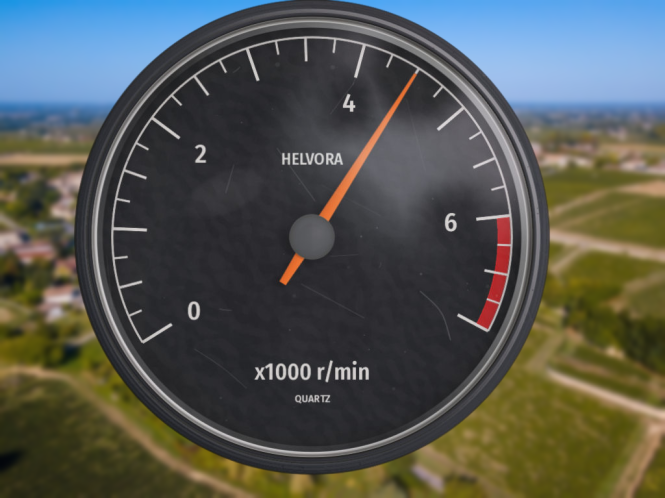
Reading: 4500 rpm
